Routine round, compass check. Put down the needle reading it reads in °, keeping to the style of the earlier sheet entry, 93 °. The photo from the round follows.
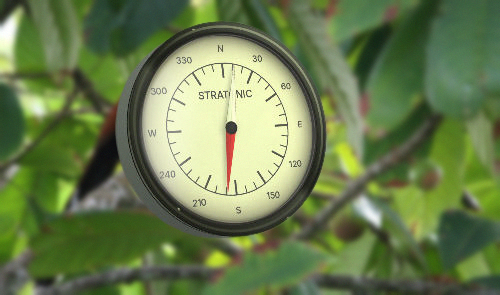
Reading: 190 °
